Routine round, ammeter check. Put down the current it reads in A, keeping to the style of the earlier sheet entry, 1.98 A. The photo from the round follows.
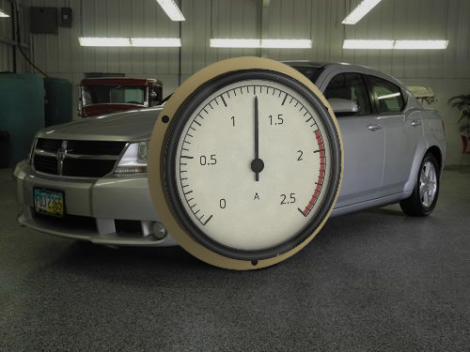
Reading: 1.25 A
